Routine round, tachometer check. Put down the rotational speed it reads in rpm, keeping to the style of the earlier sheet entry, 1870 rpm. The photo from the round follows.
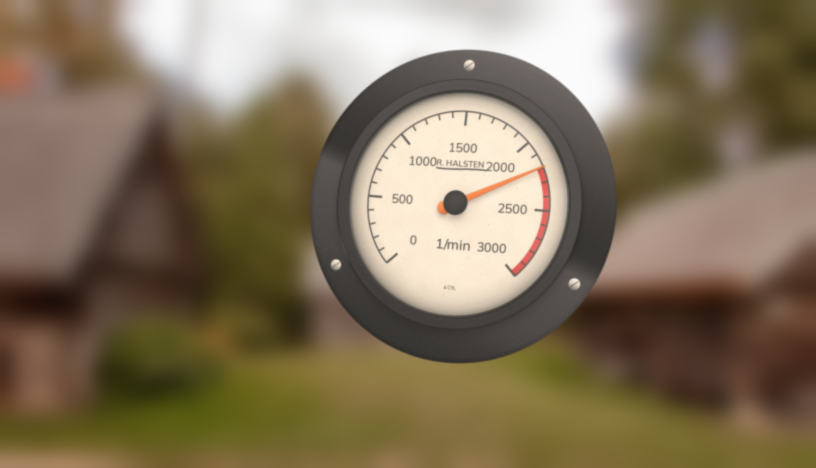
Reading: 2200 rpm
